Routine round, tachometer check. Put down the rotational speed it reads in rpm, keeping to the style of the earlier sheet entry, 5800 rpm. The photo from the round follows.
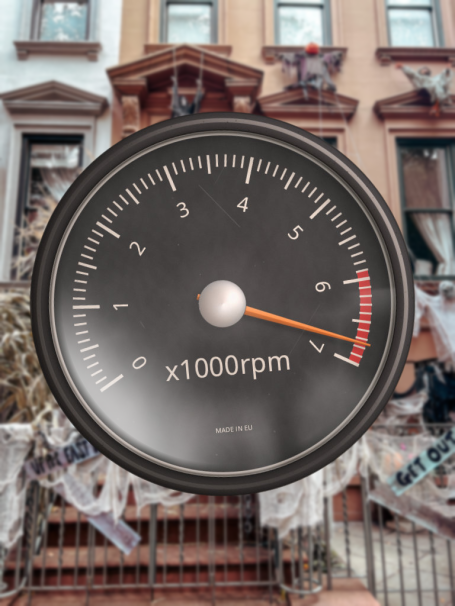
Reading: 6750 rpm
